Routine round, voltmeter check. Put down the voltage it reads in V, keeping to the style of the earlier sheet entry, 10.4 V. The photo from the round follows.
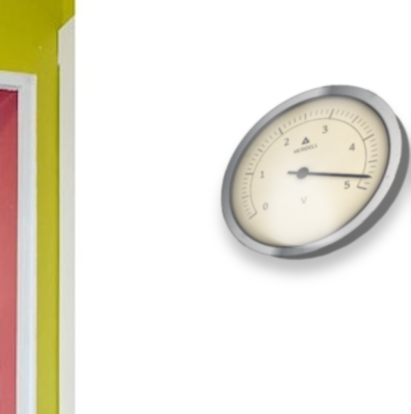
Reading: 4.8 V
